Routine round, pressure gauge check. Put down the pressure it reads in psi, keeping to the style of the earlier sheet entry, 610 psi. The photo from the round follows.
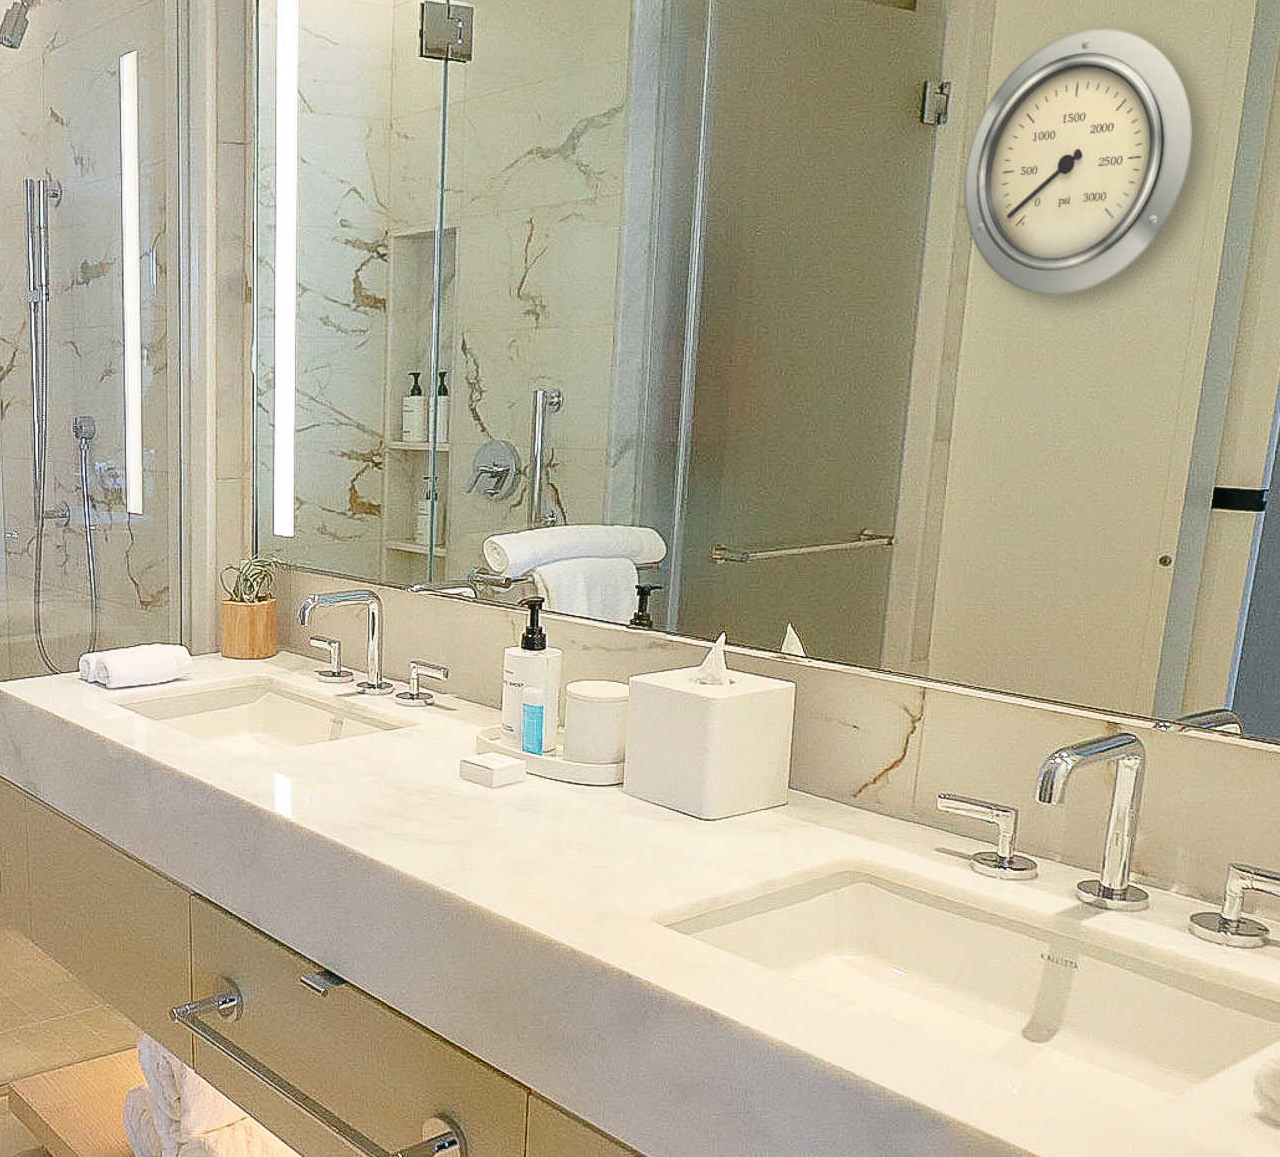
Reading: 100 psi
